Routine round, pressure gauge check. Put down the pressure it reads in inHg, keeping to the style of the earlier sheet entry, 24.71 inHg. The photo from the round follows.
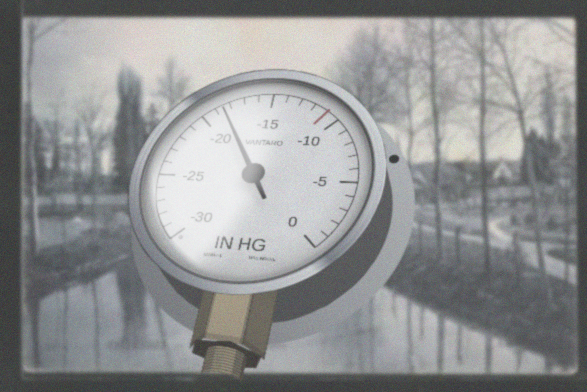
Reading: -18.5 inHg
